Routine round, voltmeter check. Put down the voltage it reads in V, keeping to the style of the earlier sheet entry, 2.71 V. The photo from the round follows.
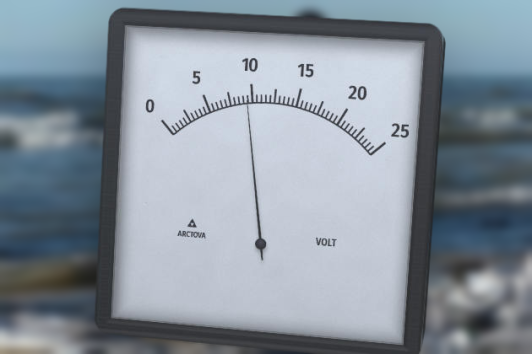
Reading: 9.5 V
